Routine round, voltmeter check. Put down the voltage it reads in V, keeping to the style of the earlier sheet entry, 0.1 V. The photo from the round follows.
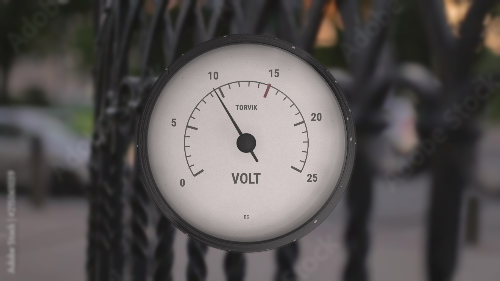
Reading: 9.5 V
